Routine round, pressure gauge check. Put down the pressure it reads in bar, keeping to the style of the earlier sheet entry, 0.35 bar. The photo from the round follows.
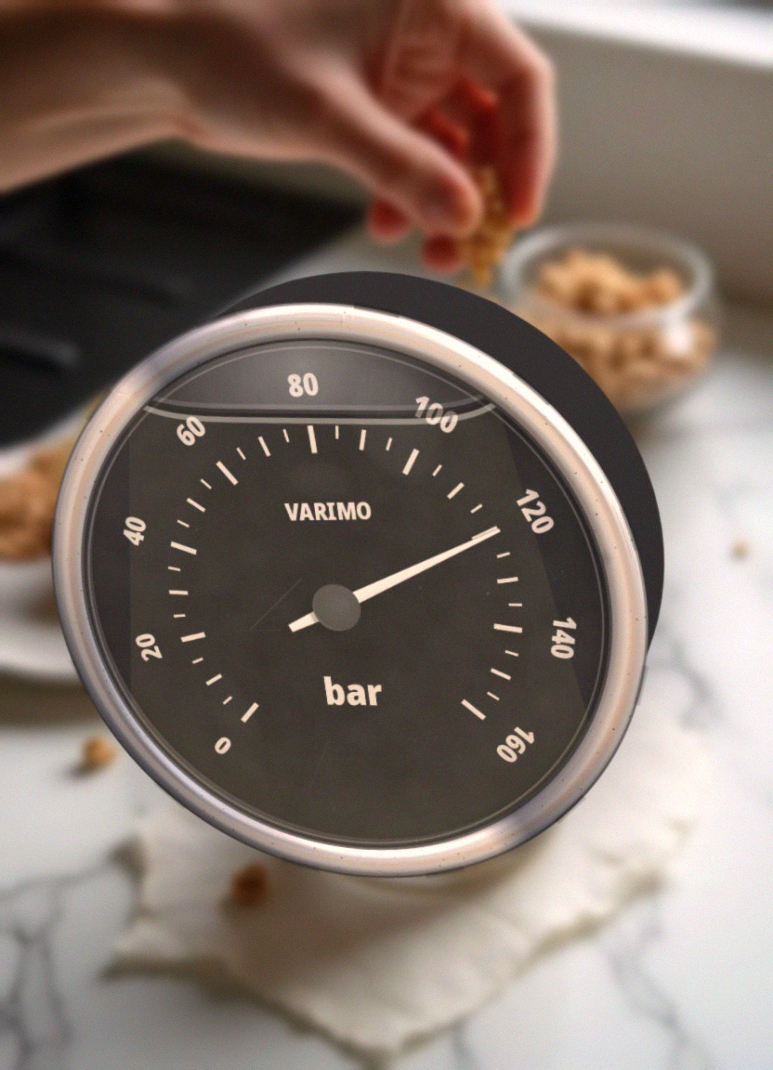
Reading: 120 bar
